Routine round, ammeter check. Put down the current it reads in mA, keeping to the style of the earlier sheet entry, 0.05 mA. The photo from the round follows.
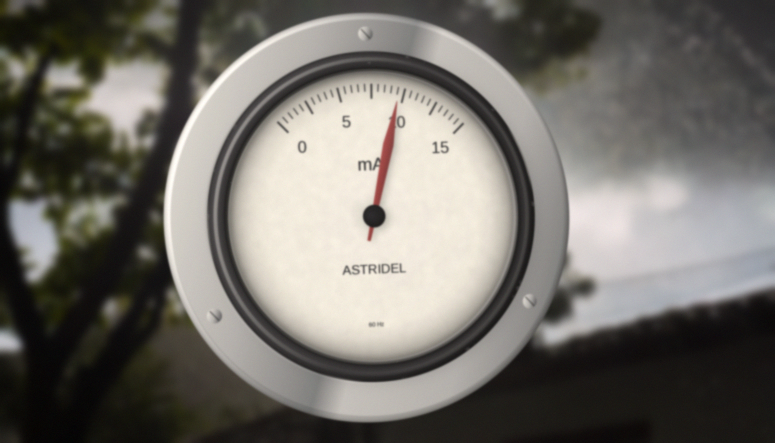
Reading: 9.5 mA
